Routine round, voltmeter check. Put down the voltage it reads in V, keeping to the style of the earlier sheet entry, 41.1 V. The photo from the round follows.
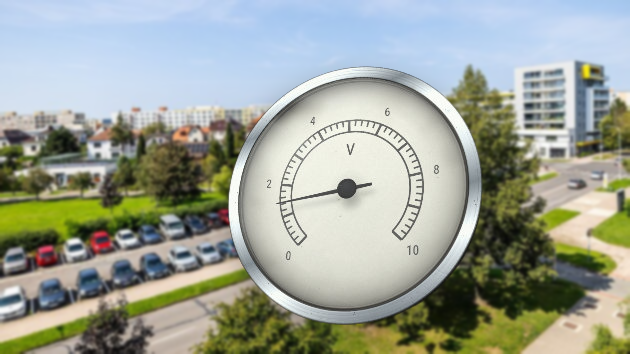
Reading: 1.4 V
